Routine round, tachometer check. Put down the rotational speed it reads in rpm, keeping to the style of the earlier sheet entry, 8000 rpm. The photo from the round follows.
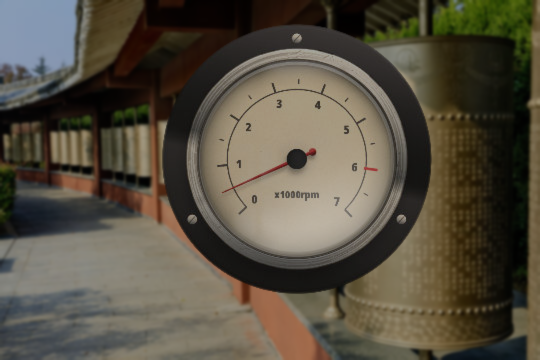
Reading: 500 rpm
